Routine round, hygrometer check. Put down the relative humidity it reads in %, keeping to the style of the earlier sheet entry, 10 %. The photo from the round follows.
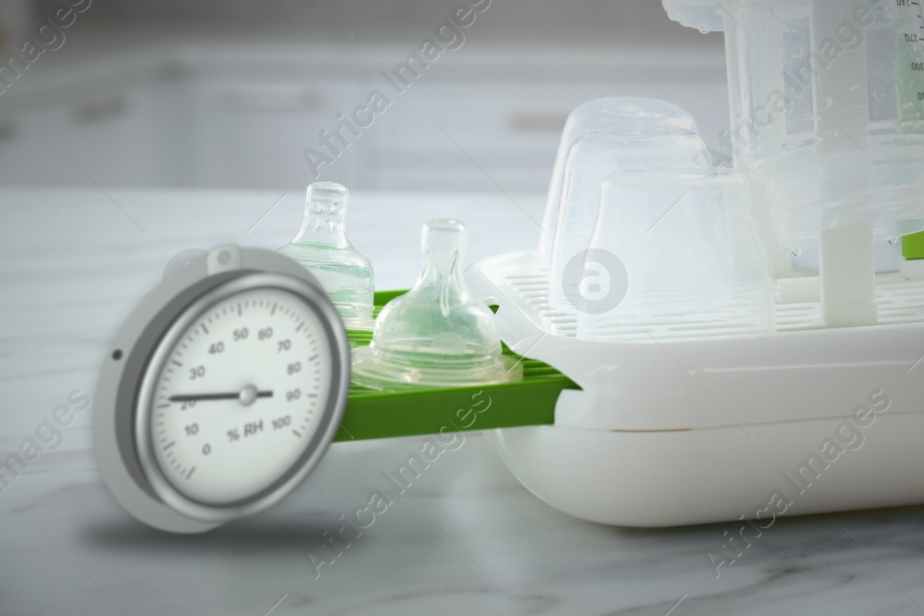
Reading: 22 %
